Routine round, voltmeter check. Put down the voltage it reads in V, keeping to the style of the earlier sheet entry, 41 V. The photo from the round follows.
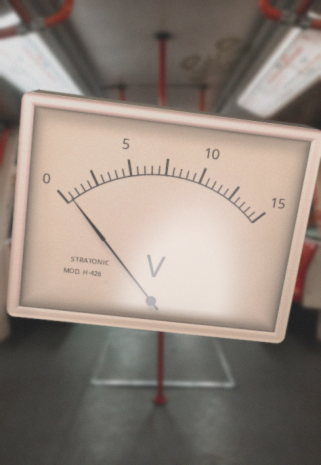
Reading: 0.5 V
